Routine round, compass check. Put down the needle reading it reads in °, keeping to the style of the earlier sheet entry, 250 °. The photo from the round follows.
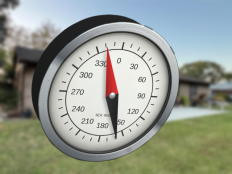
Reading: 340 °
